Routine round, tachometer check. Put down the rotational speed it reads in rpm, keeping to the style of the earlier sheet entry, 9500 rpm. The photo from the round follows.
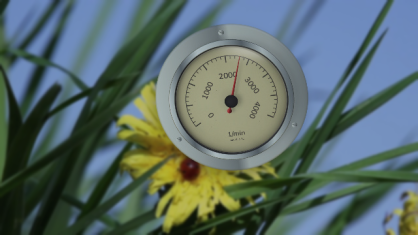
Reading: 2300 rpm
